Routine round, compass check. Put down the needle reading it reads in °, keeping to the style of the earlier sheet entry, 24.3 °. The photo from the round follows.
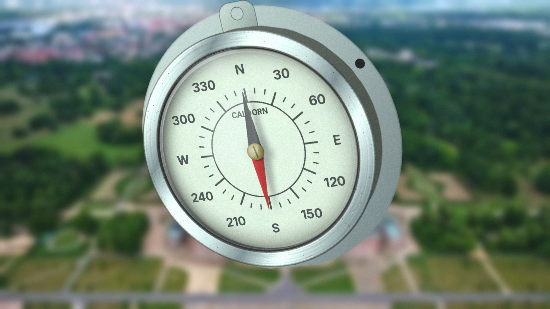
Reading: 180 °
